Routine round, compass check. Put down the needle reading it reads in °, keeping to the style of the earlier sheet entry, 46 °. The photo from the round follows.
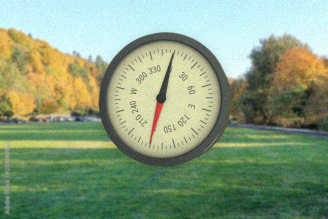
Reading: 180 °
